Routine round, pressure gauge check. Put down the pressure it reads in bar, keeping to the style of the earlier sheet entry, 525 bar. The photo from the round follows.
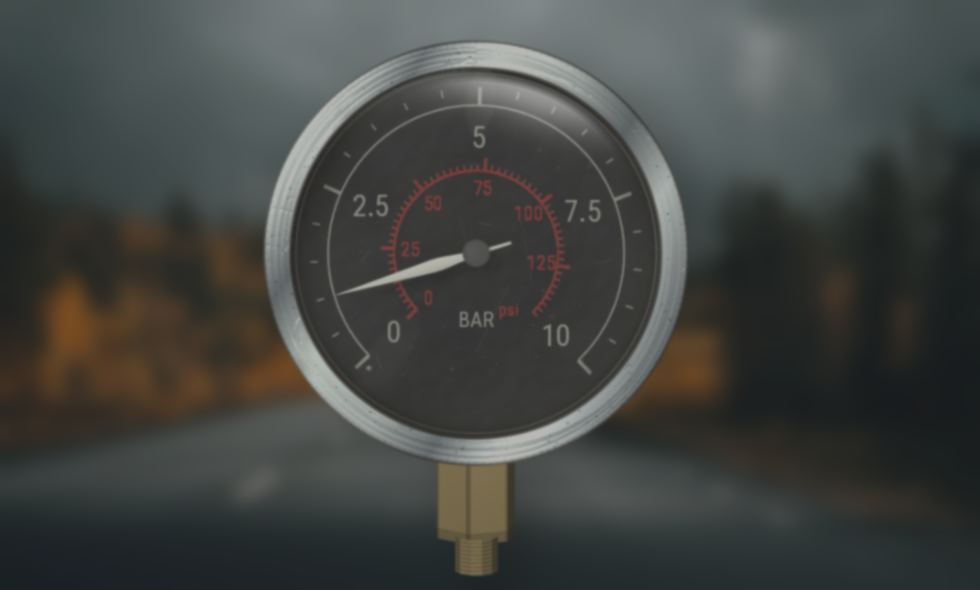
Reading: 1 bar
